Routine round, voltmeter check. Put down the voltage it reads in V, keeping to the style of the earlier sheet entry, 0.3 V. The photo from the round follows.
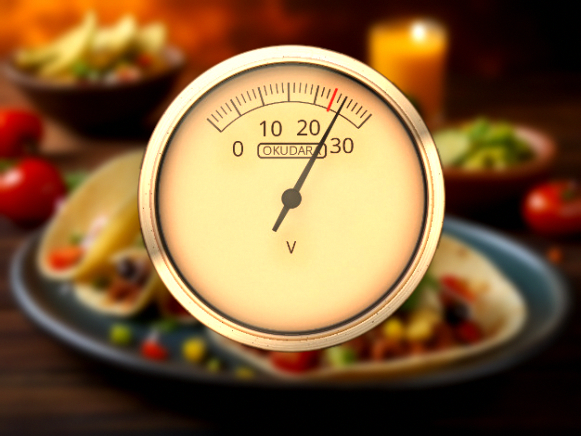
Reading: 25 V
